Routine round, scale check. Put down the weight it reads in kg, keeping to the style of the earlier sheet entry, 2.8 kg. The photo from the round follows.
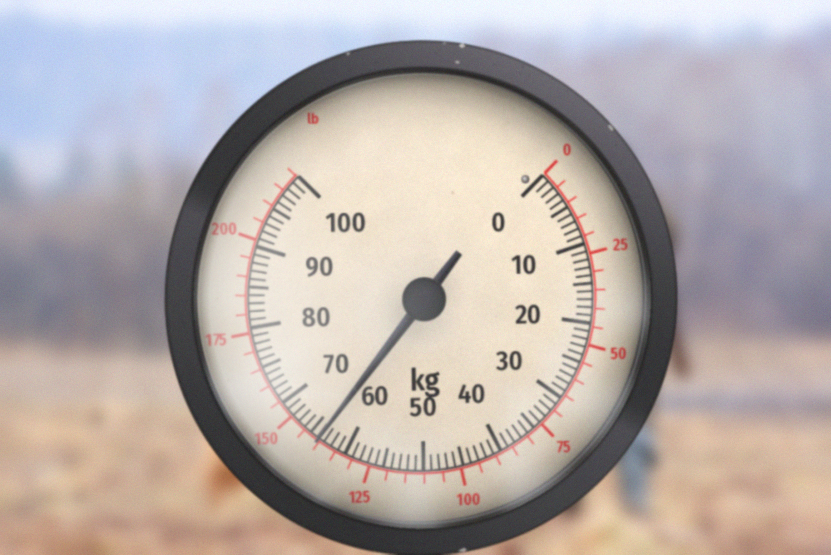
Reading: 64 kg
